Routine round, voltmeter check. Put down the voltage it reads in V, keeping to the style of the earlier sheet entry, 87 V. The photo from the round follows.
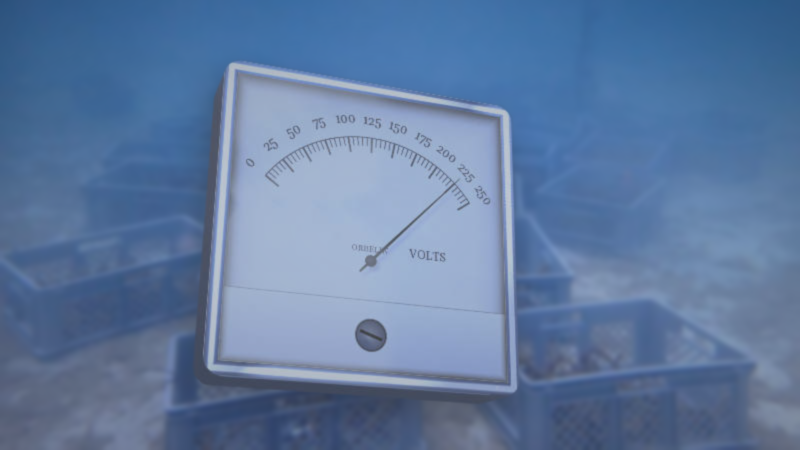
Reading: 225 V
